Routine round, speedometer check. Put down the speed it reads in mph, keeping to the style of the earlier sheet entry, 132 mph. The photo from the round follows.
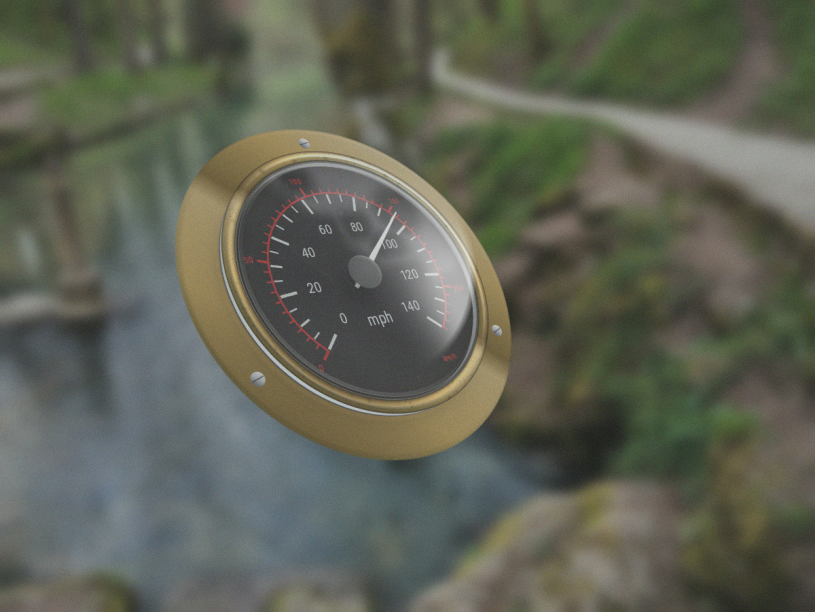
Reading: 95 mph
